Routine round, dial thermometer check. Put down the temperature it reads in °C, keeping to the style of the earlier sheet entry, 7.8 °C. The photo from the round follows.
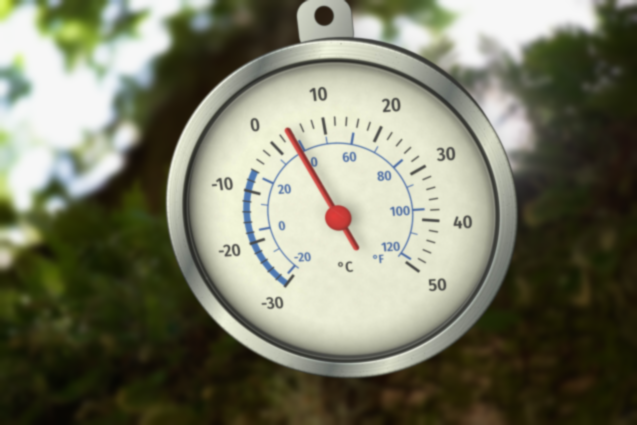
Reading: 4 °C
